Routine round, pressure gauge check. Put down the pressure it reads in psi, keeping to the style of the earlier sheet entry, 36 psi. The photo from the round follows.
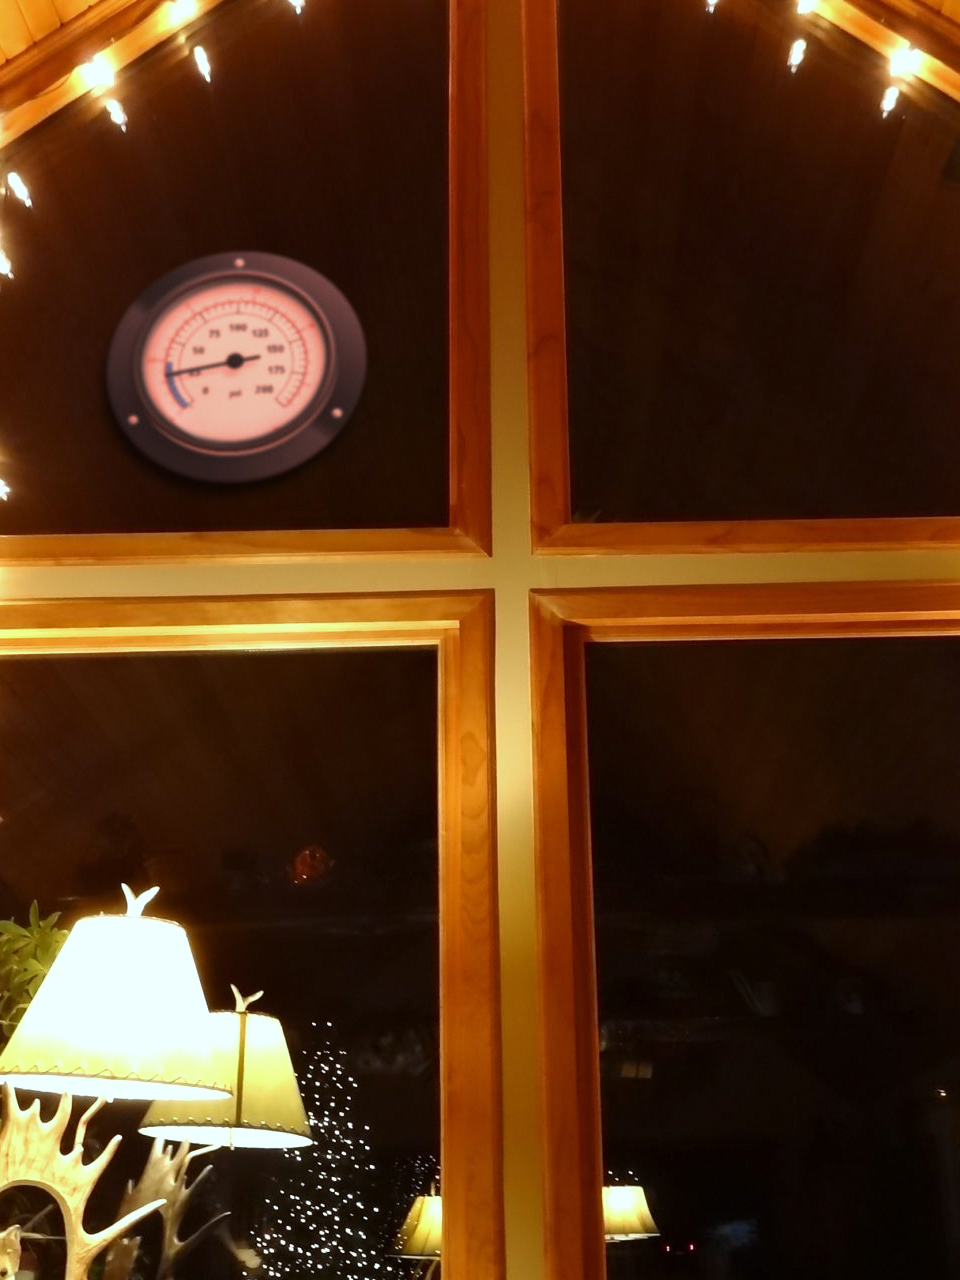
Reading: 25 psi
